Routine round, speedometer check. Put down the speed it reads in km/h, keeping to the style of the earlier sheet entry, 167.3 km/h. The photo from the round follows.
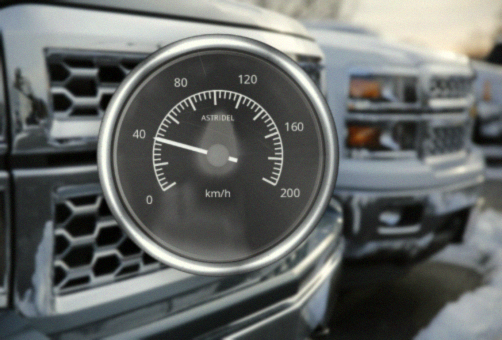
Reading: 40 km/h
